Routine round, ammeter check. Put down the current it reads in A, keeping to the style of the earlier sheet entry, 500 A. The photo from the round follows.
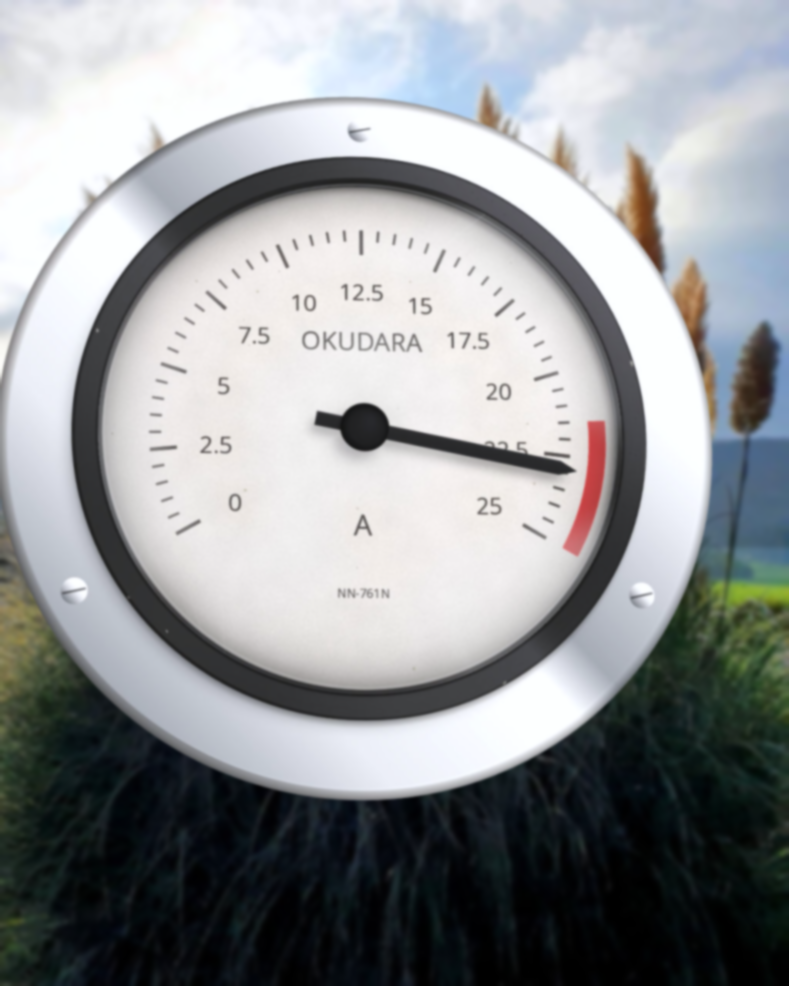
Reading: 23 A
